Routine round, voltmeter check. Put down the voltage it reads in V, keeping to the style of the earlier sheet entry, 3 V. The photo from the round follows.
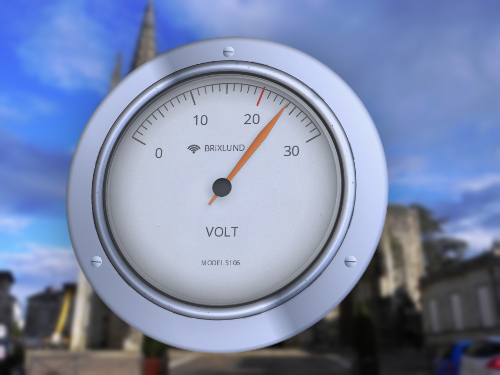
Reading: 24 V
